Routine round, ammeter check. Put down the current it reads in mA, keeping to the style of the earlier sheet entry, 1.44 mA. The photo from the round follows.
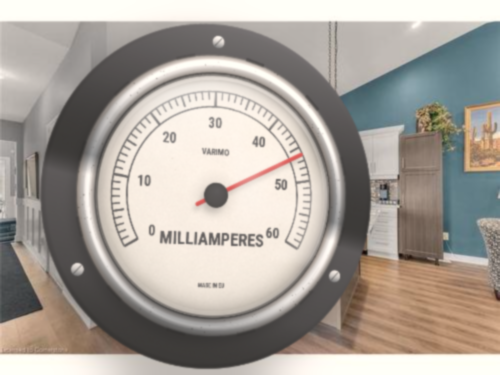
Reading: 46 mA
